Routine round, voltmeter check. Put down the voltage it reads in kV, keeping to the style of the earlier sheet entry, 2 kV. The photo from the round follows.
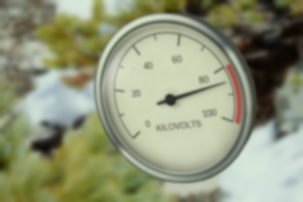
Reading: 85 kV
